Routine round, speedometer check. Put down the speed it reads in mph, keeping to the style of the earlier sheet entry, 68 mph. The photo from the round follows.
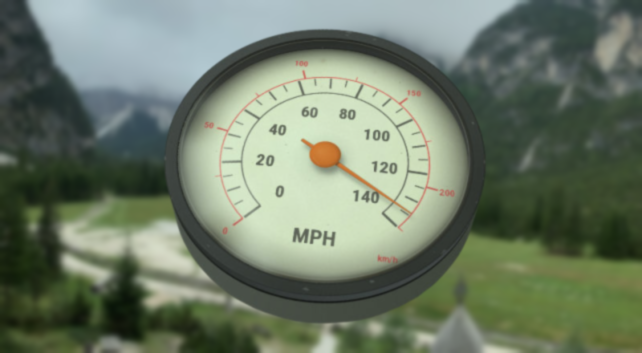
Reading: 135 mph
